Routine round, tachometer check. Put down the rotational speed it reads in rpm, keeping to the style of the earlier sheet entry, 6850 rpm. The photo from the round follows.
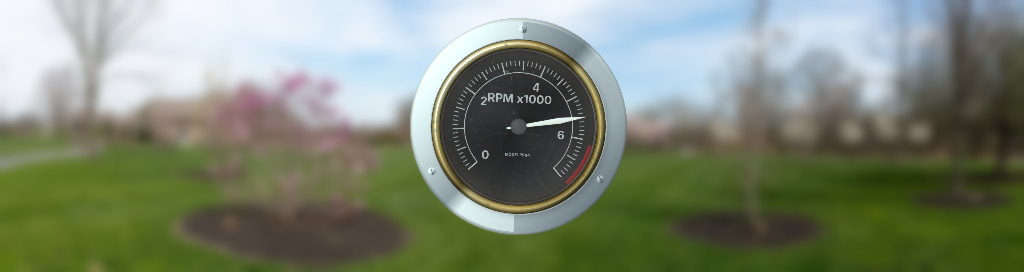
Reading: 5500 rpm
